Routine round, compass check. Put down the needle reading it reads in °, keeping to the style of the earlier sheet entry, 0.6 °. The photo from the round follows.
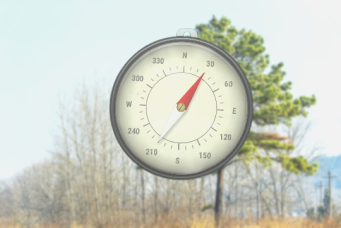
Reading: 30 °
